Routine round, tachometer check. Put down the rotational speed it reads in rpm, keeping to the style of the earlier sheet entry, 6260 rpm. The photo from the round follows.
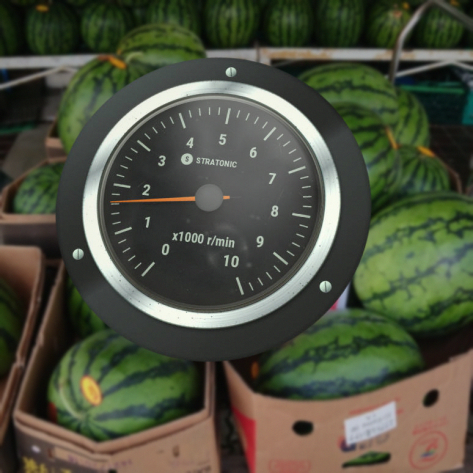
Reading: 1600 rpm
